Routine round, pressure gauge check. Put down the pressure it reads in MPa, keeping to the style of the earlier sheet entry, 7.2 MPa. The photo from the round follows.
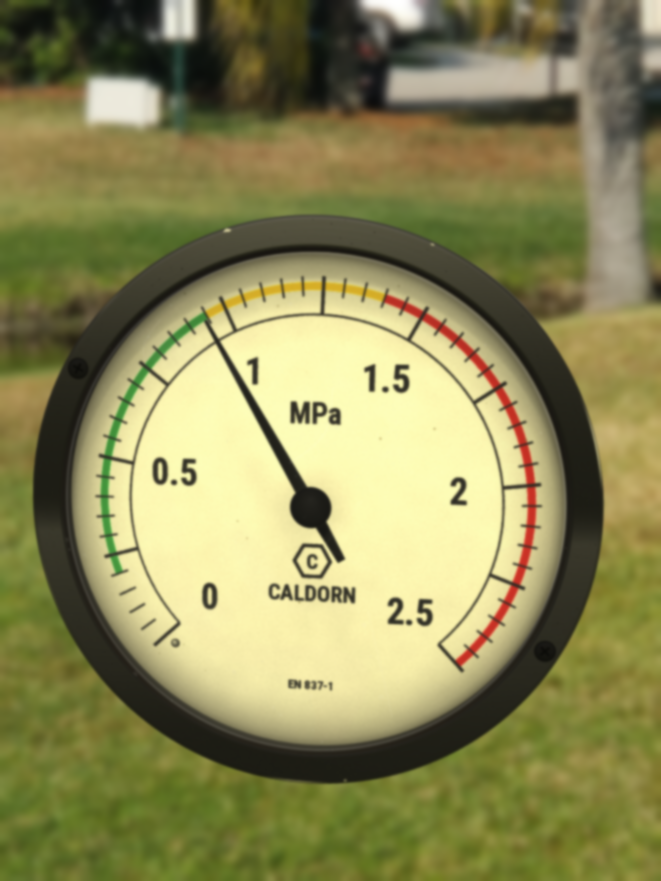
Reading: 0.95 MPa
